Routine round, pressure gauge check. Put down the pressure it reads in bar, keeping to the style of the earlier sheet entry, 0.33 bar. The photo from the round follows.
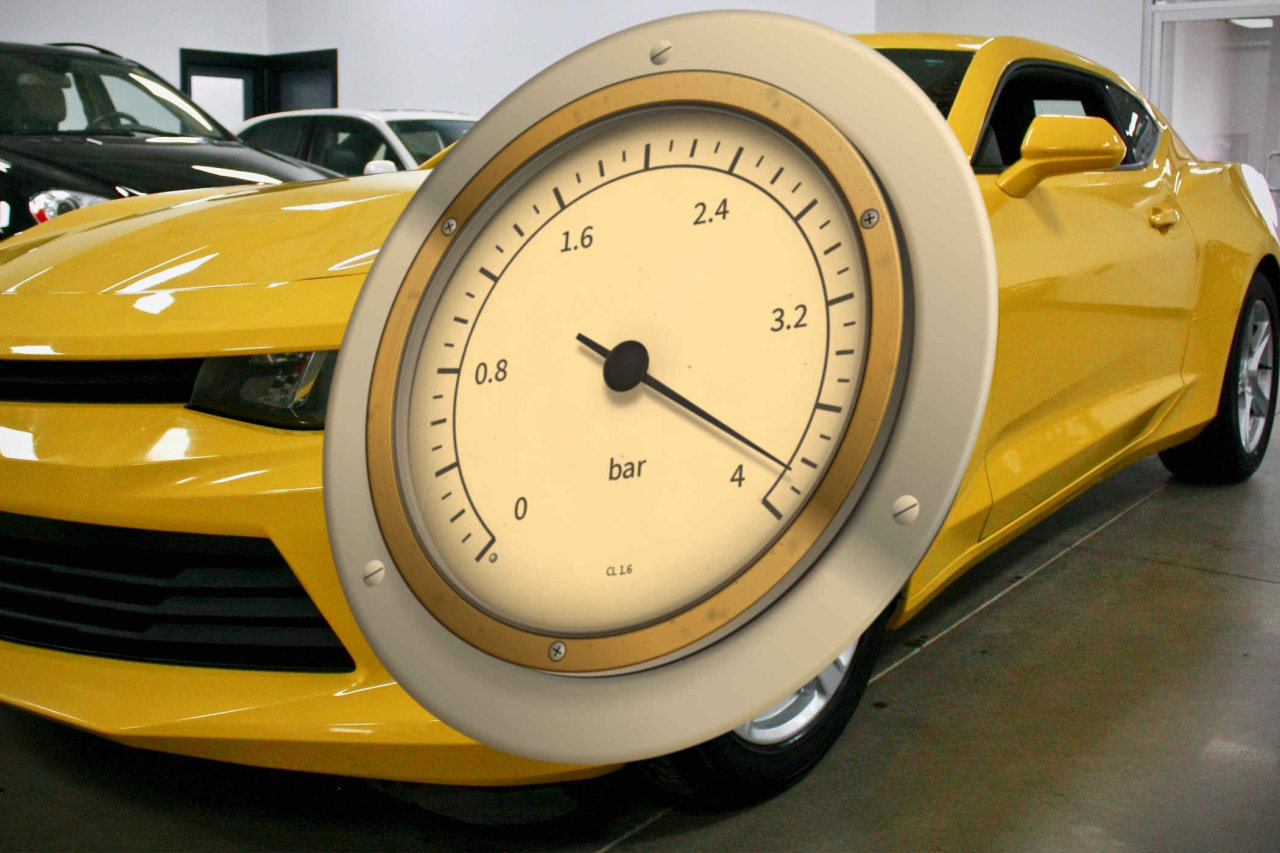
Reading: 3.85 bar
